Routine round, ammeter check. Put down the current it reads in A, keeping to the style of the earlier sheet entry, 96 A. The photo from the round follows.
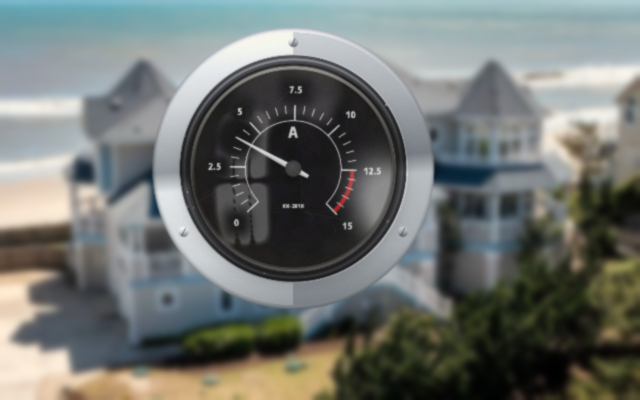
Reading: 4 A
